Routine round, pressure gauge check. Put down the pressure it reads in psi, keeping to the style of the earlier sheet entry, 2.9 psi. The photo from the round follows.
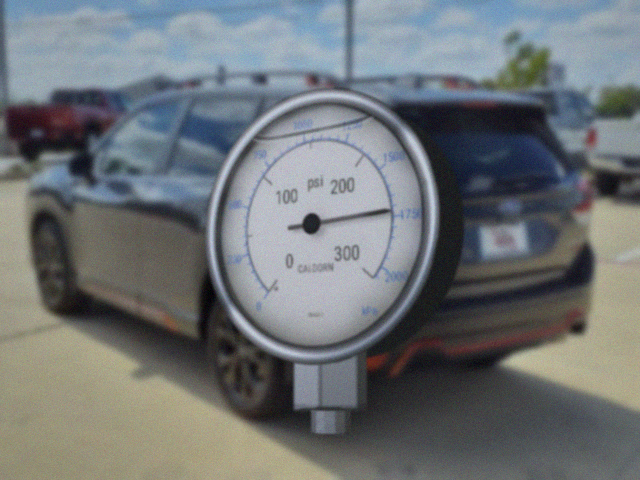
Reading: 250 psi
